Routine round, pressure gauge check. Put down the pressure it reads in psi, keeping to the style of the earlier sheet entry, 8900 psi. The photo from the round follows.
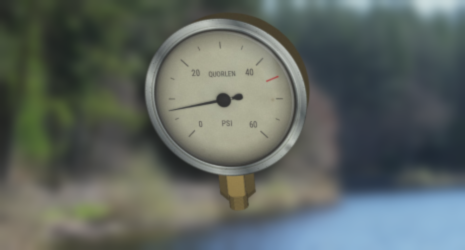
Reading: 7.5 psi
